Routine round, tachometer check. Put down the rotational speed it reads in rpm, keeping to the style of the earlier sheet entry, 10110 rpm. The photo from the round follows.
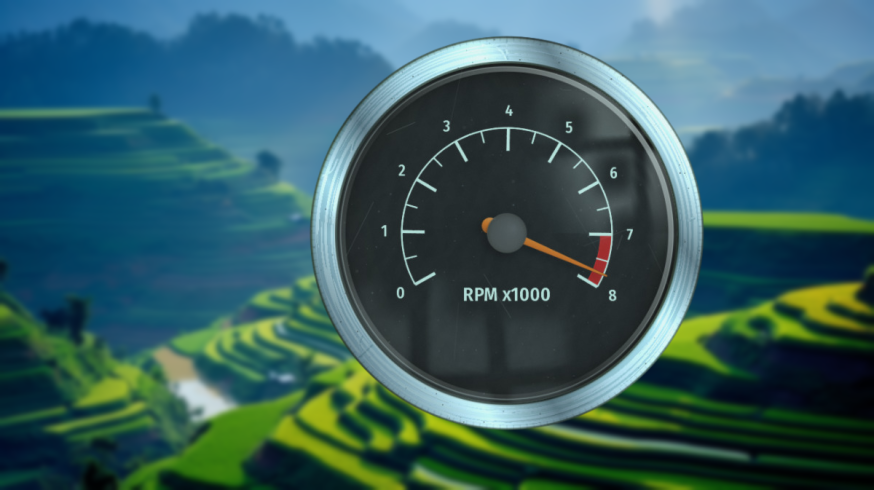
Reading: 7750 rpm
